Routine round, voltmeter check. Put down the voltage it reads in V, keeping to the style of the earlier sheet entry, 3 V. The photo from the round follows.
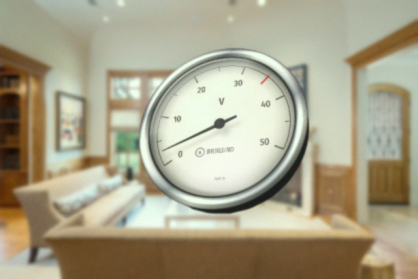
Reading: 2.5 V
